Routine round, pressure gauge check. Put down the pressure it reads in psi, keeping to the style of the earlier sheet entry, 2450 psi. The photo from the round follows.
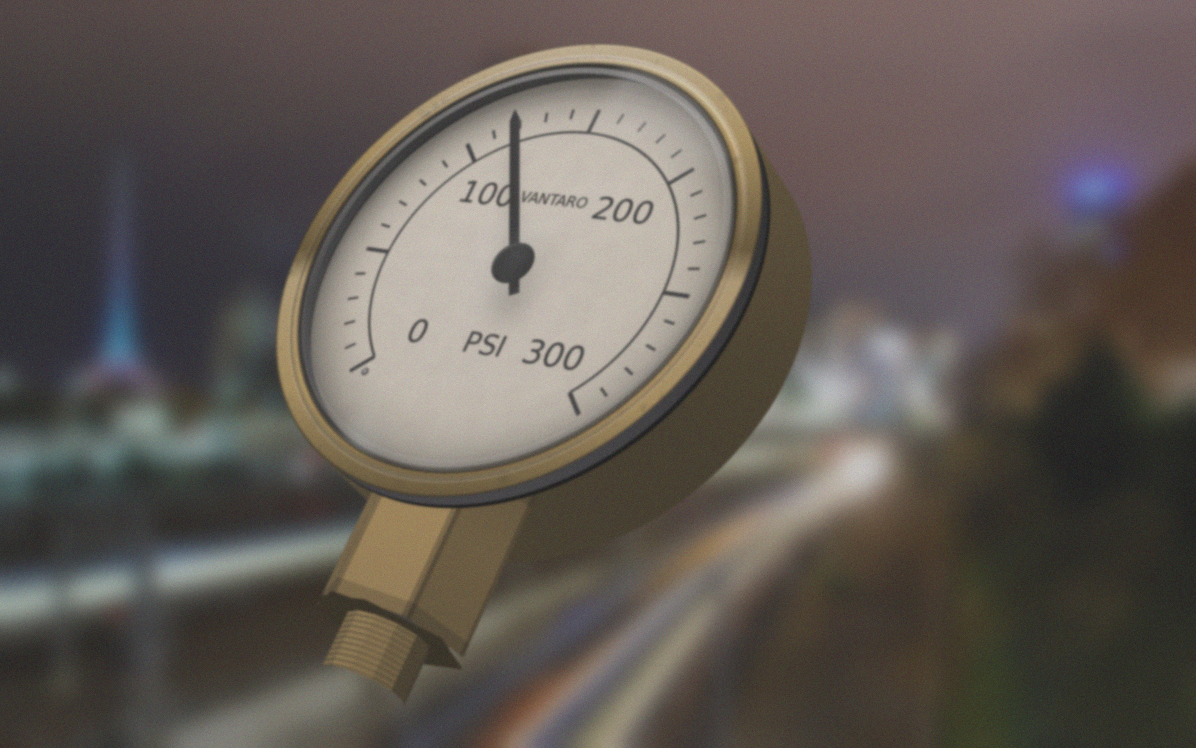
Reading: 120 psi
